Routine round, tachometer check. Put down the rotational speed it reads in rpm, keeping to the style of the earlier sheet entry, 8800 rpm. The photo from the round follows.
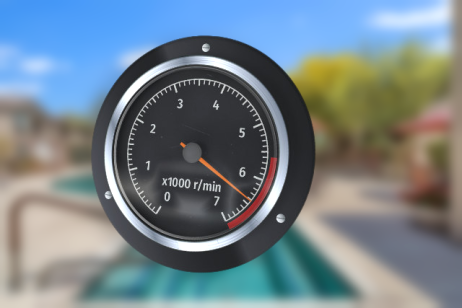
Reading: 6400 rpm
